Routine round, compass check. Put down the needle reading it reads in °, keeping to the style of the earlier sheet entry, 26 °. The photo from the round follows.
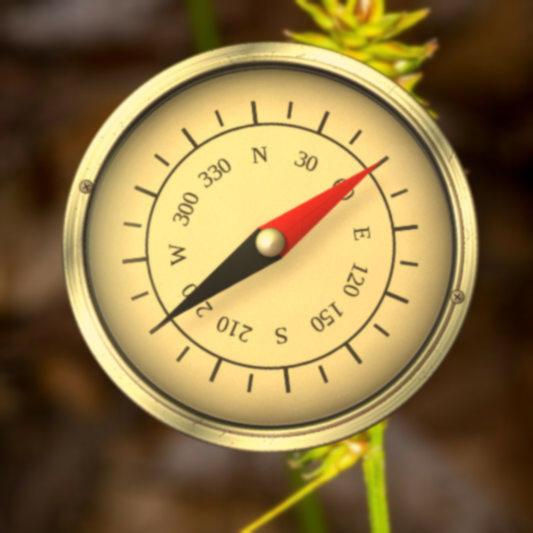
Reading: 60 °
